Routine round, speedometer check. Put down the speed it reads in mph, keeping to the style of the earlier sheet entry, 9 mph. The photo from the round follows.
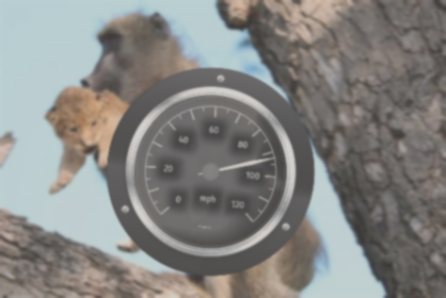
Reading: 92.5 mph
